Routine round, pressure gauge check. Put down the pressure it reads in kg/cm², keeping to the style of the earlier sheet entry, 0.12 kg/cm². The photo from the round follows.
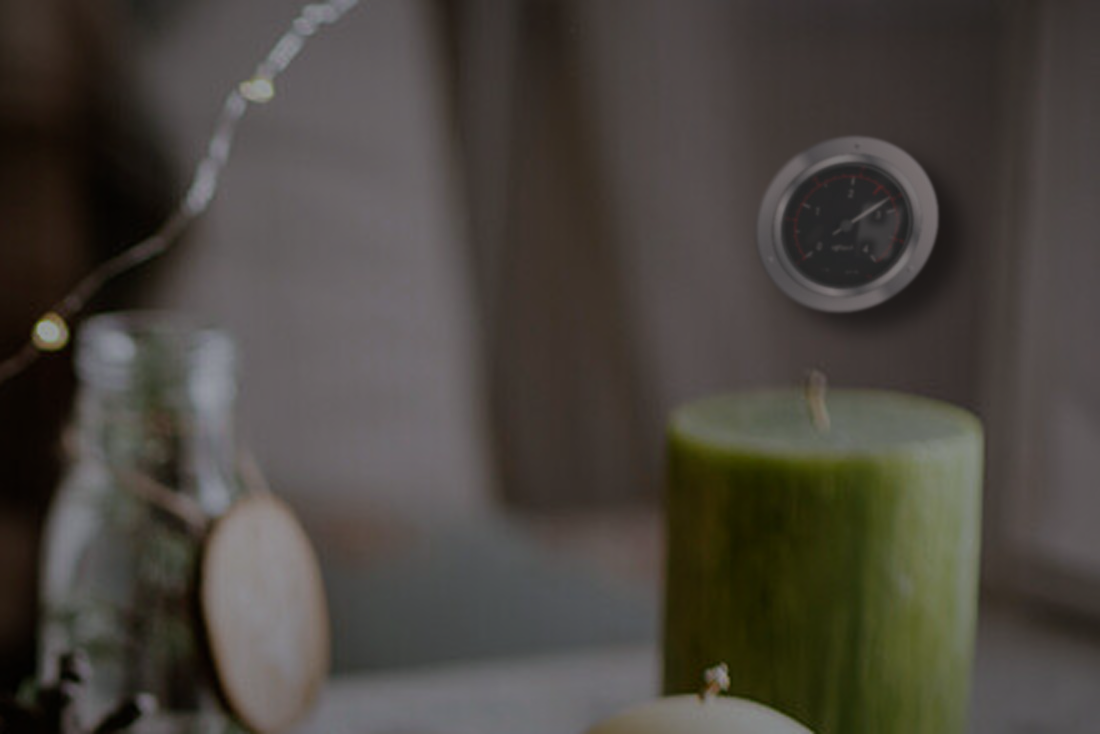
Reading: 2.75 kg/cm²
